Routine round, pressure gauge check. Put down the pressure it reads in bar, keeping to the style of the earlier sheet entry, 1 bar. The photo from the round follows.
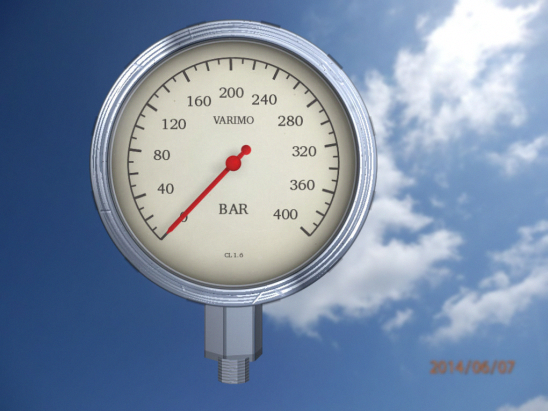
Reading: 0 bar
